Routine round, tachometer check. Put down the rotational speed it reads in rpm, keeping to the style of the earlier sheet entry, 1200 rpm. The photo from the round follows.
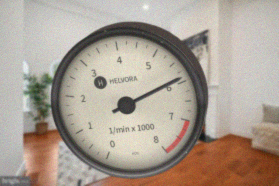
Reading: 5875 rpm
